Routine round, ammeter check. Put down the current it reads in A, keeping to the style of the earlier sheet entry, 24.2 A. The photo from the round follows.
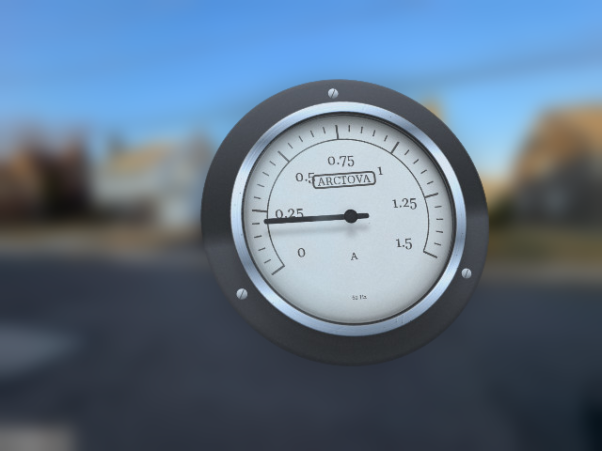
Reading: 0.2 A
